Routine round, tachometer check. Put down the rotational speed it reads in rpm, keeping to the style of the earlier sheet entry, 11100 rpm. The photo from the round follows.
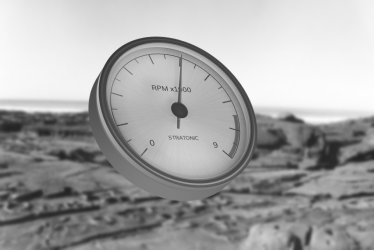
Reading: 5000 rpm
